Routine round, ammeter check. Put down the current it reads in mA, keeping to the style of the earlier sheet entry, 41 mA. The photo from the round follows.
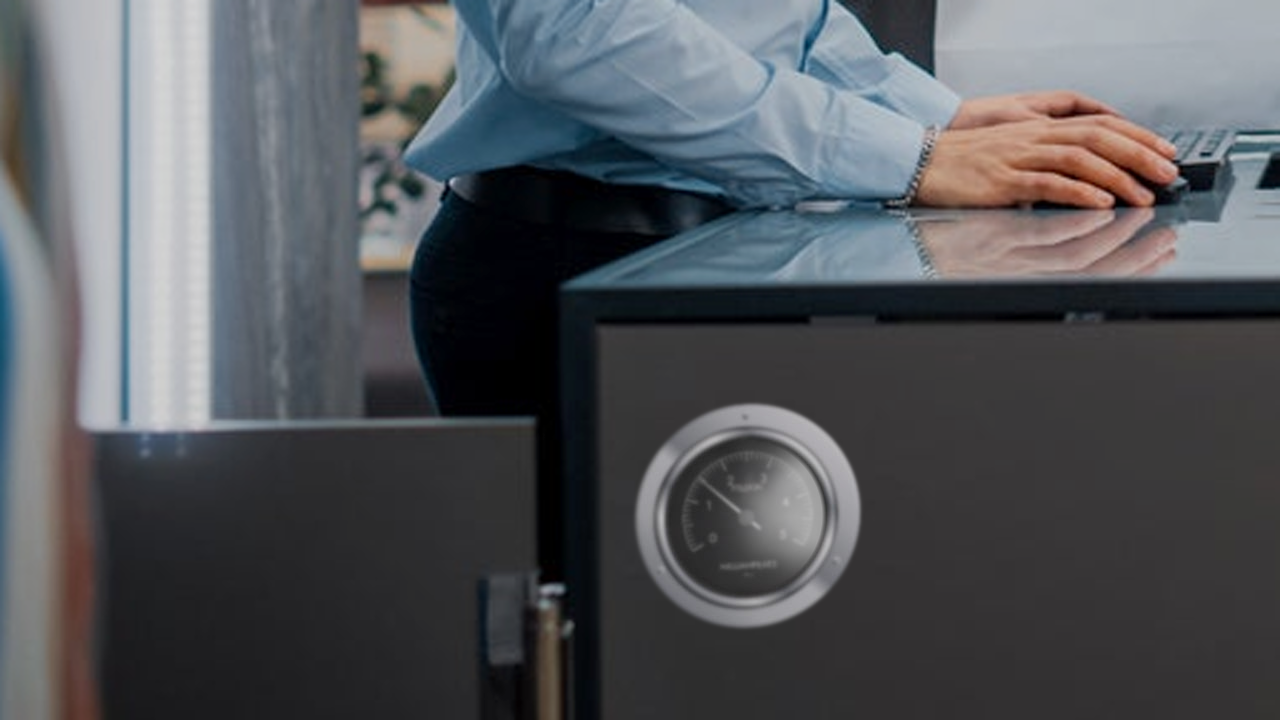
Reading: 1.5 mA
